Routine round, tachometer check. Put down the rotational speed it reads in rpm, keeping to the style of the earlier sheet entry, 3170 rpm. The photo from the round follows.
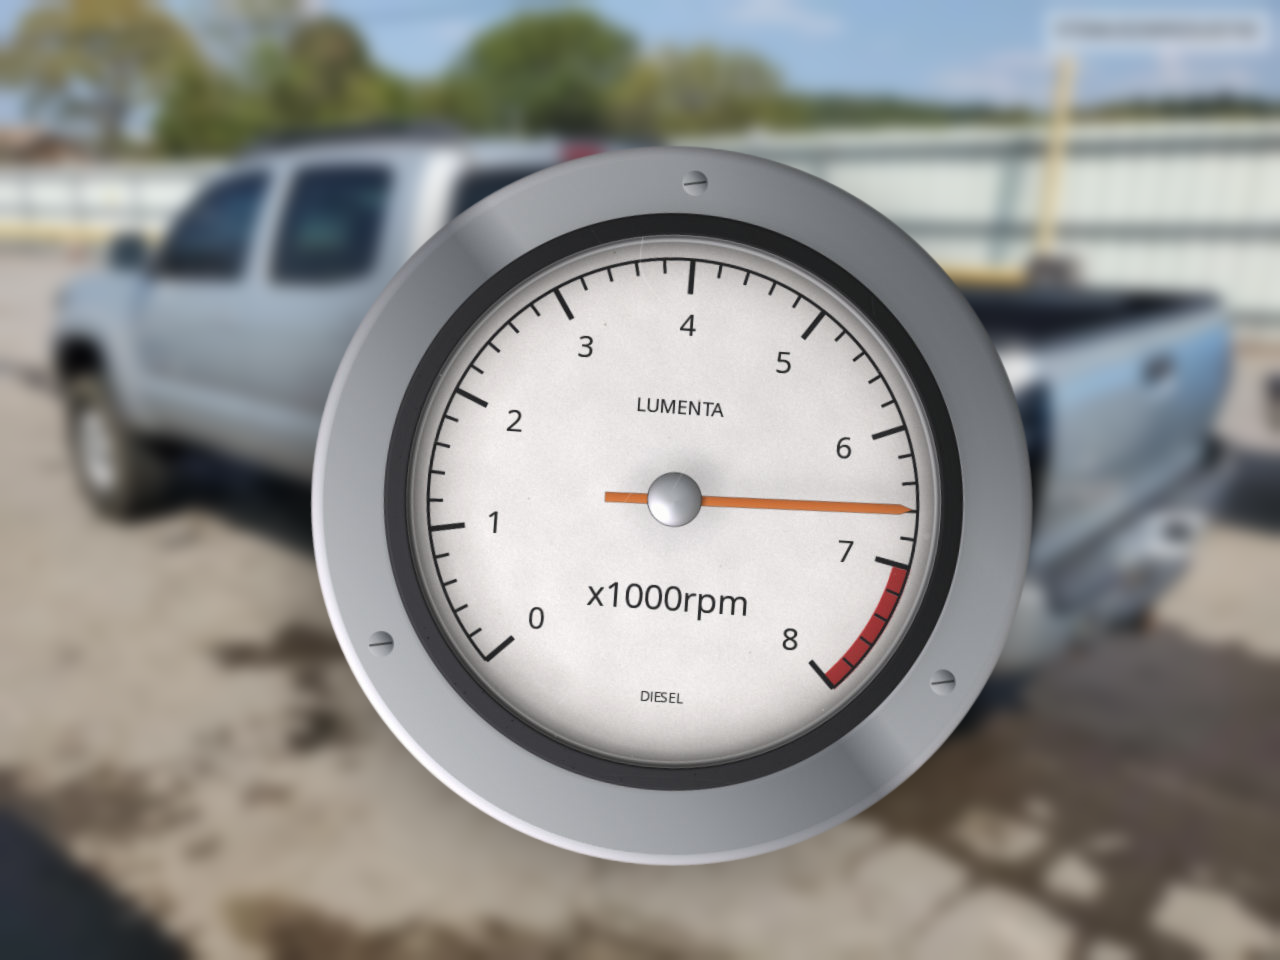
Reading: 6600 rpm
